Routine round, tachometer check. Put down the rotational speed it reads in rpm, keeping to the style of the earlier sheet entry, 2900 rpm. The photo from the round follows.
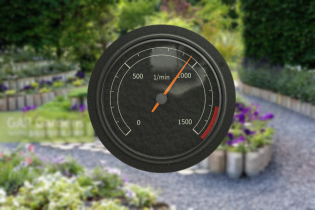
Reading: 950 rpm
